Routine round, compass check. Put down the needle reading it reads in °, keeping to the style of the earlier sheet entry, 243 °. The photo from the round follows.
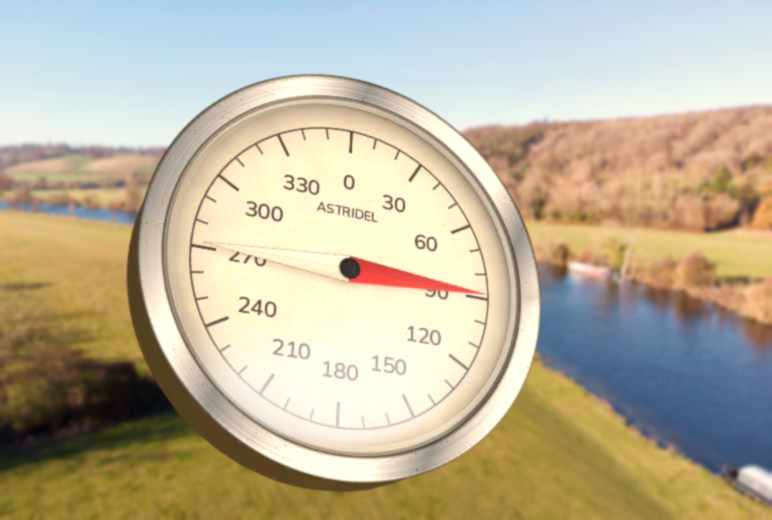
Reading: 90 °
